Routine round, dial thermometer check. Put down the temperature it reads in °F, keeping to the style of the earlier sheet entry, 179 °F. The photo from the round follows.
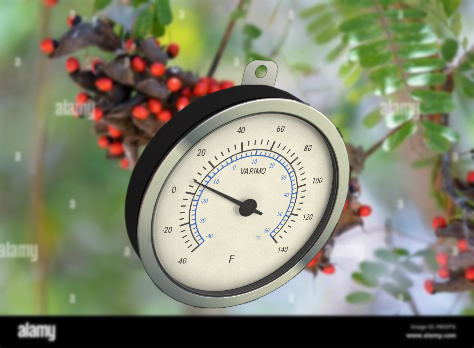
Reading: 8 °F
